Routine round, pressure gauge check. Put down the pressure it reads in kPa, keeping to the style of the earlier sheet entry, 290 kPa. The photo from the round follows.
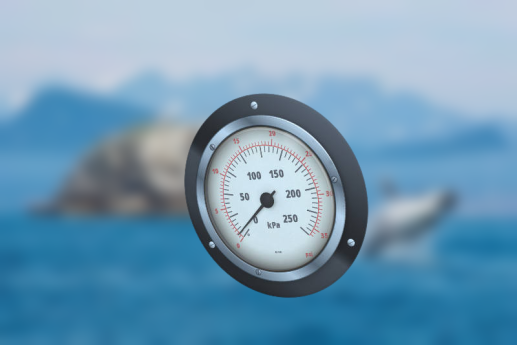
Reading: 5 kPa
